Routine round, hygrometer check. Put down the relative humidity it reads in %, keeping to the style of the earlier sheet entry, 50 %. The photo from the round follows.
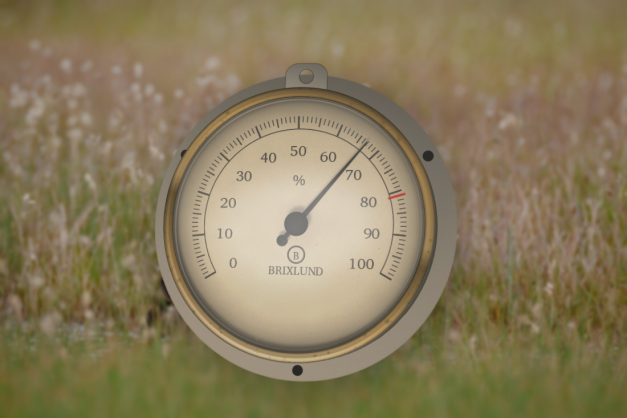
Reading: 67 %
